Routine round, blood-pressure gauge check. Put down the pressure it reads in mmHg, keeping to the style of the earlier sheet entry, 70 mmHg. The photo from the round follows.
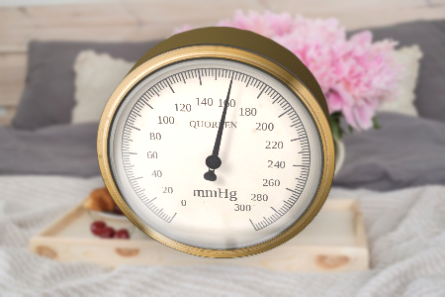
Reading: 160 mmHg
